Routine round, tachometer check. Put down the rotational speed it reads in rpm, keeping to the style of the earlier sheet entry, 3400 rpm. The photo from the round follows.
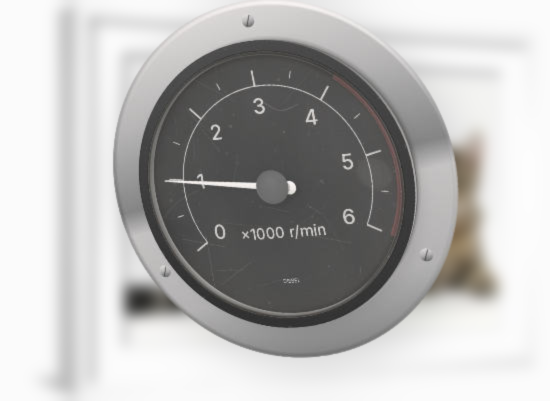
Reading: 1000 rpm
